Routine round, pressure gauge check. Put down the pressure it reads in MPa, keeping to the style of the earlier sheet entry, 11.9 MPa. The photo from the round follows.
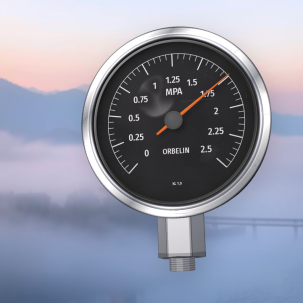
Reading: 1.75 MPa
